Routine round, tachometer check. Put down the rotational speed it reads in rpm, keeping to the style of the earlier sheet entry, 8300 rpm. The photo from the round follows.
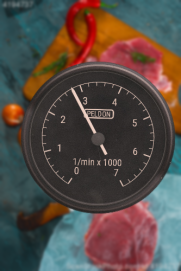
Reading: 2800 rpm
